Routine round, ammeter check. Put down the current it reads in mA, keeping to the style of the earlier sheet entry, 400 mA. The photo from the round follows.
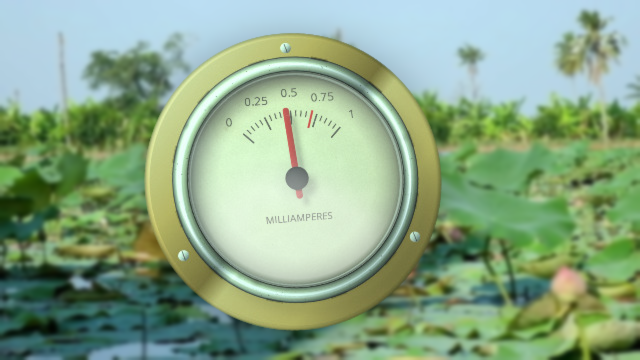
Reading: 0.45 mA
